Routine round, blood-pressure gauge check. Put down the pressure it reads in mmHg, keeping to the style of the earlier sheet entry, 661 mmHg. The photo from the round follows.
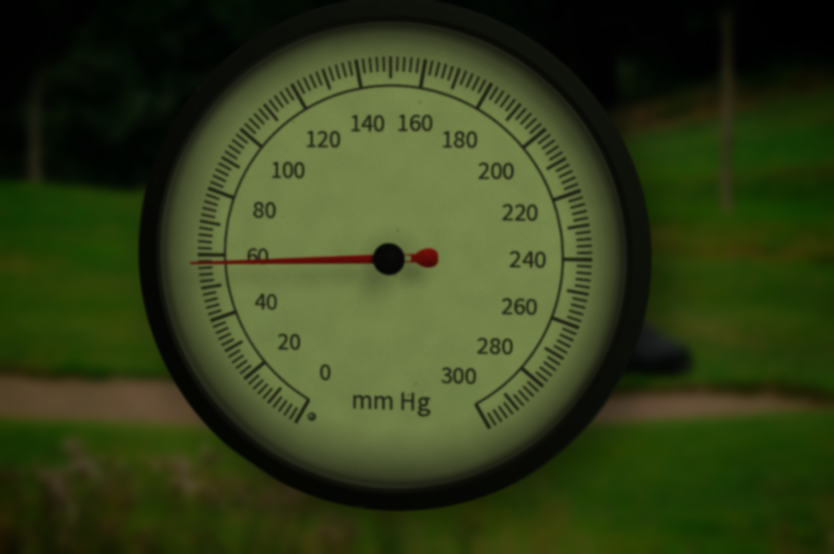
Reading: 58 mmHg
